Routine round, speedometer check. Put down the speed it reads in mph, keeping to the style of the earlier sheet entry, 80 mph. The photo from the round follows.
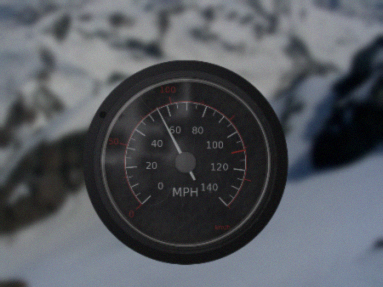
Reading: 55 mph
